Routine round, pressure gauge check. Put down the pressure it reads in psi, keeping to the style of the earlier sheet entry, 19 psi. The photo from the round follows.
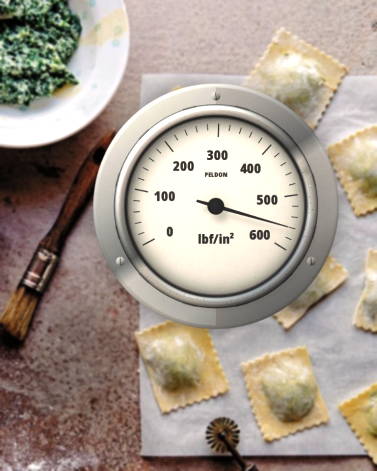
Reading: 560 psi
